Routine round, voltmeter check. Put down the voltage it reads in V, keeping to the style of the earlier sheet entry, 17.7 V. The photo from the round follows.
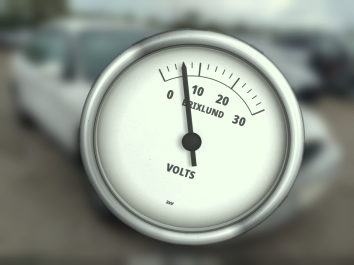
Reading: 6 V
